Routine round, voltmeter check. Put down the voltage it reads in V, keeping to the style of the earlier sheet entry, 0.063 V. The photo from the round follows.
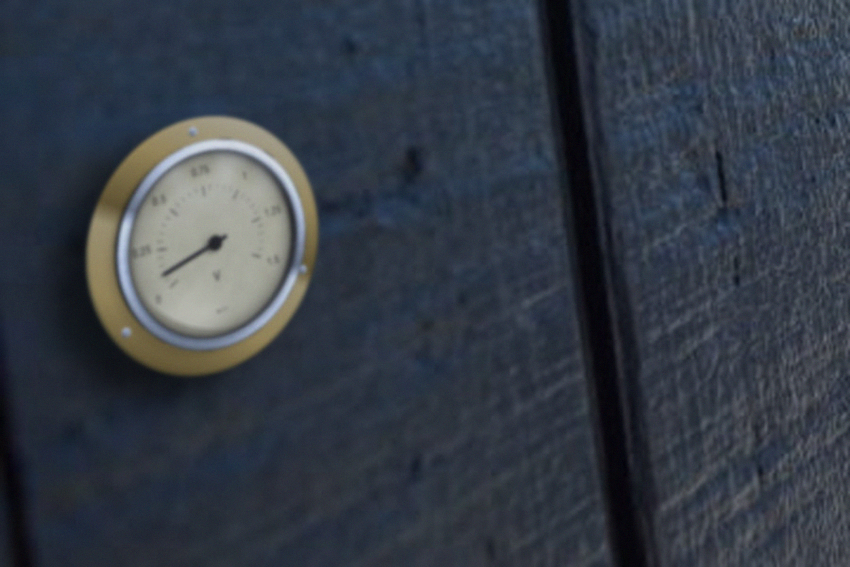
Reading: 0.1 V
